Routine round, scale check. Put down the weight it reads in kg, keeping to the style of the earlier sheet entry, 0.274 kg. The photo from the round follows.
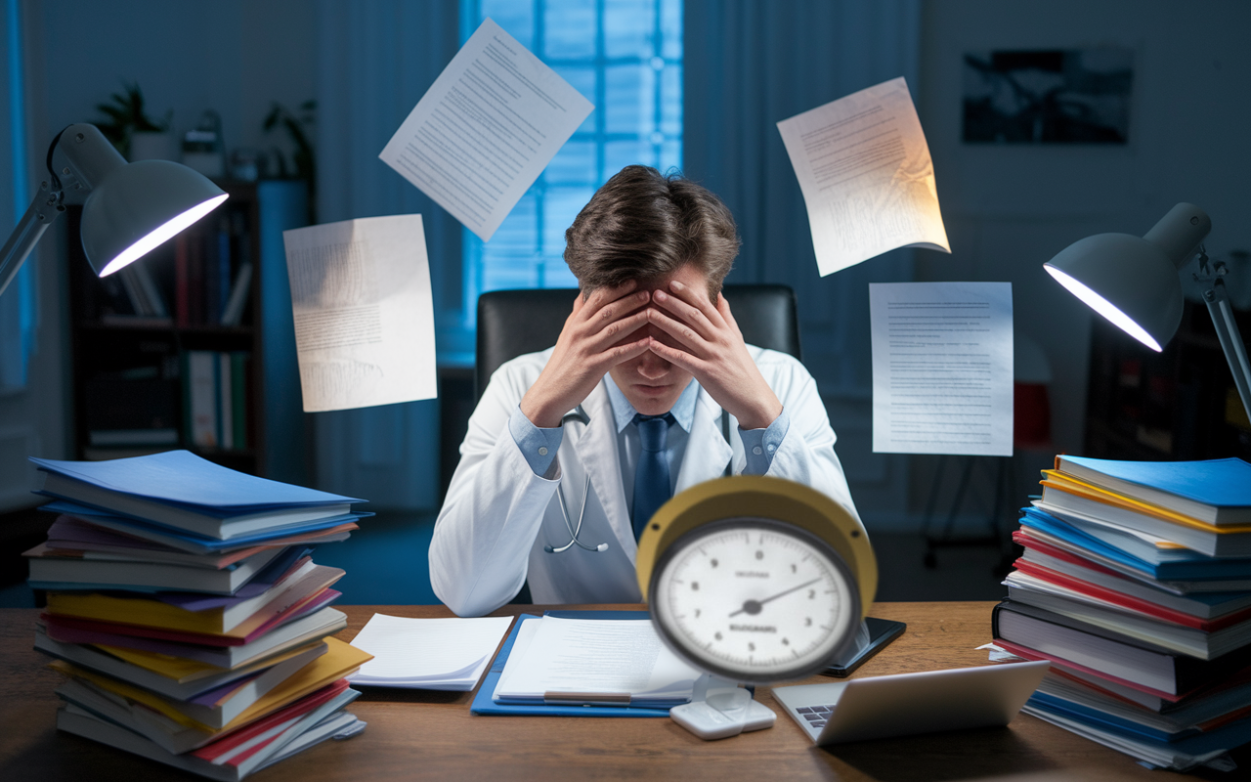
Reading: 1.5 kg
